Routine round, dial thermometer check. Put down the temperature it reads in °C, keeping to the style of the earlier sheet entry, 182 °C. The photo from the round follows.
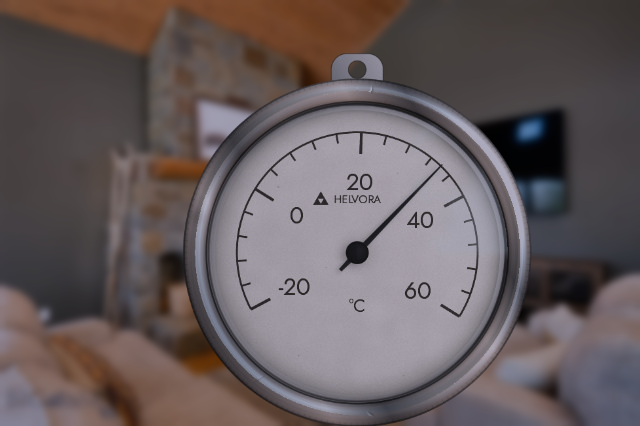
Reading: 34 °C
